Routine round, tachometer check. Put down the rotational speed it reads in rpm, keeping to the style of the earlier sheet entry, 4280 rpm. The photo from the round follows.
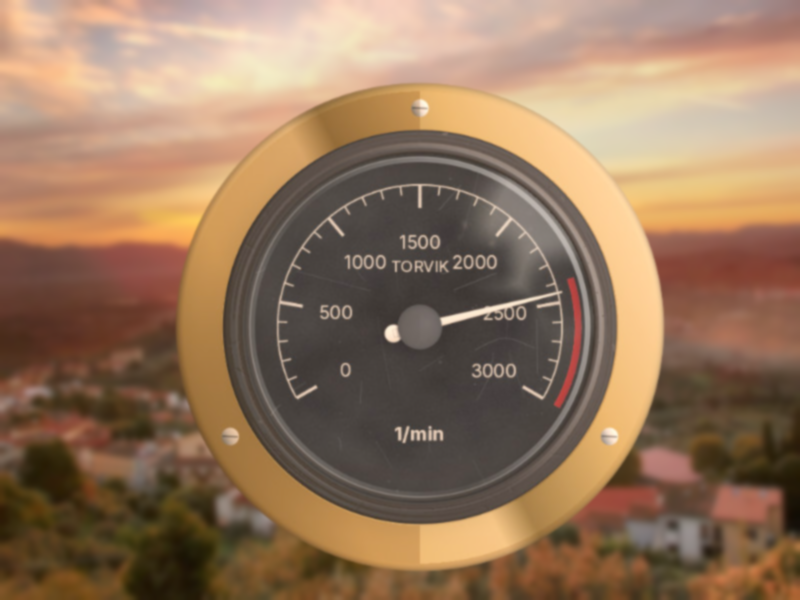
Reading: 2450 rpm
